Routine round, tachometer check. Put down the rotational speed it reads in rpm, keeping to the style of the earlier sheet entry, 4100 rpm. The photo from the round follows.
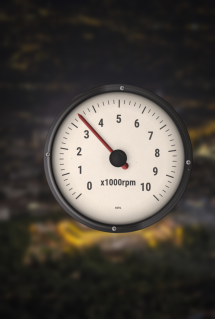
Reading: 3400 rpm
